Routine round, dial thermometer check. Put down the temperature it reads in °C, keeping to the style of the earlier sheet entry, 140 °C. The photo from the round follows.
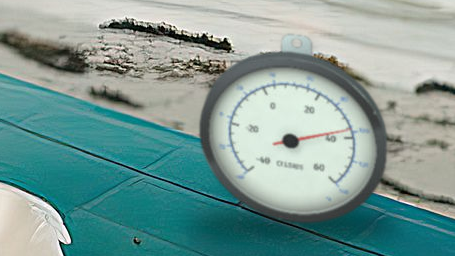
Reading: 36 °C
